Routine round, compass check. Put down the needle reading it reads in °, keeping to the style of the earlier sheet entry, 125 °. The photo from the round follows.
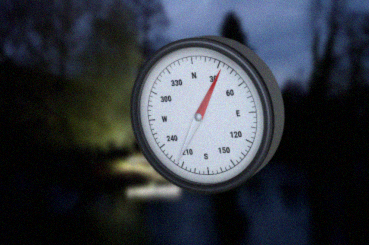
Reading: 35 °
